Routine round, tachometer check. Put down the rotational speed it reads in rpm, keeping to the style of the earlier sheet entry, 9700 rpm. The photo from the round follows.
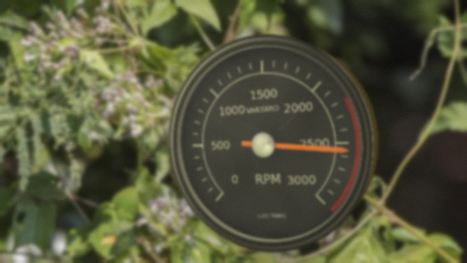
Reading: 2550 rpm
